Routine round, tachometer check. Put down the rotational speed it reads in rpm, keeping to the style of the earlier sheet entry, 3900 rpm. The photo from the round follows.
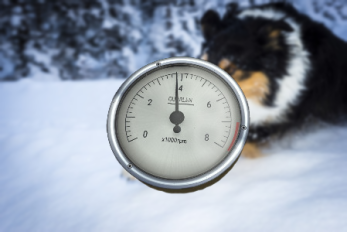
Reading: 3800 rpm
